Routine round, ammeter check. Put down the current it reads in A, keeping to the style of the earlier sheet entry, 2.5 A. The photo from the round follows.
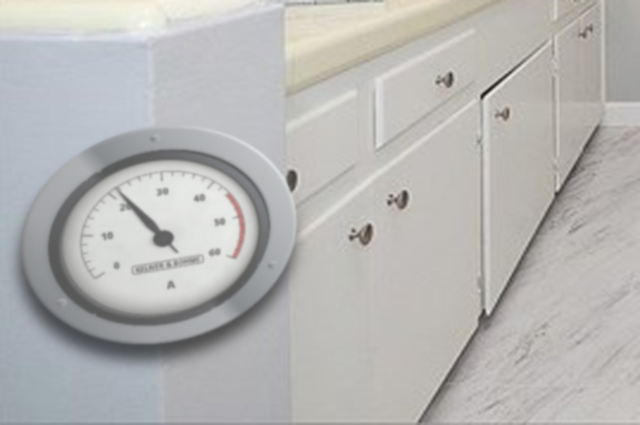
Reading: 22 A
